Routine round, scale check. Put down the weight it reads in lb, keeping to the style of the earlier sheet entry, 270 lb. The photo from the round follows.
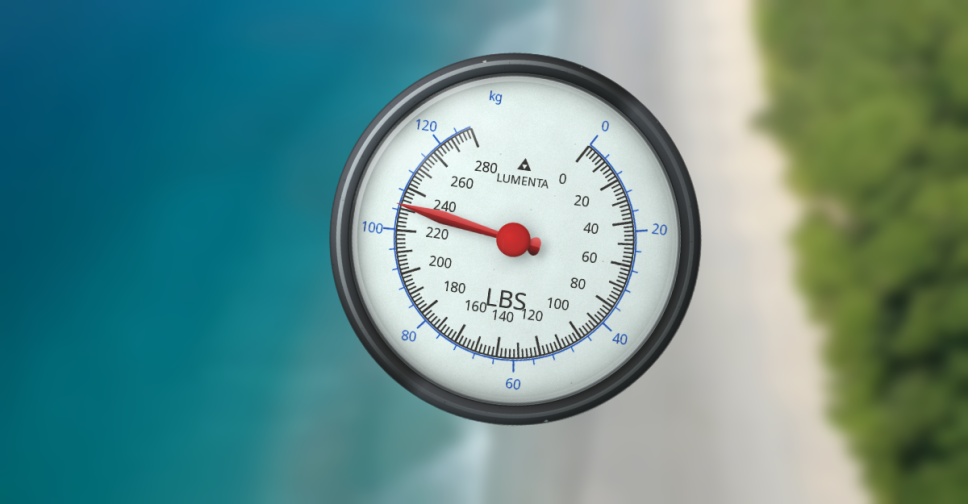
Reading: 232 lb
